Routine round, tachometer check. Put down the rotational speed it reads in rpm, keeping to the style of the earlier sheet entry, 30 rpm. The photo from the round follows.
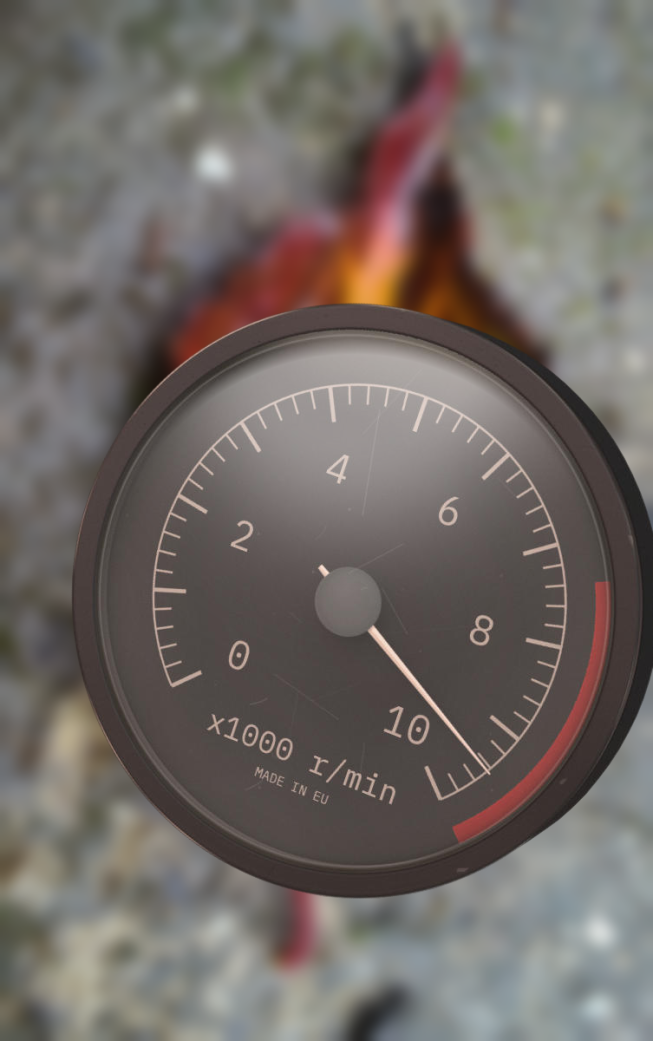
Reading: 9400 rpm
